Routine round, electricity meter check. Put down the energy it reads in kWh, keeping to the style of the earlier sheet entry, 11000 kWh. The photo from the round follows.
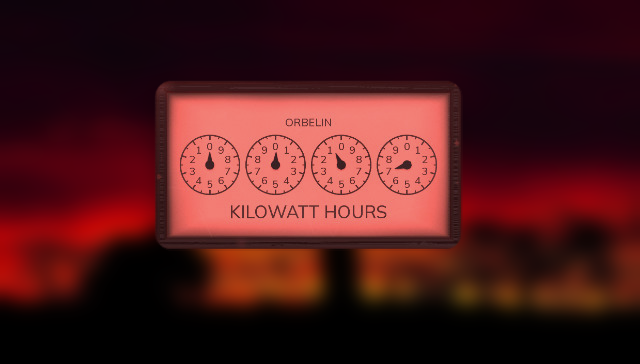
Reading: 7 kWh
